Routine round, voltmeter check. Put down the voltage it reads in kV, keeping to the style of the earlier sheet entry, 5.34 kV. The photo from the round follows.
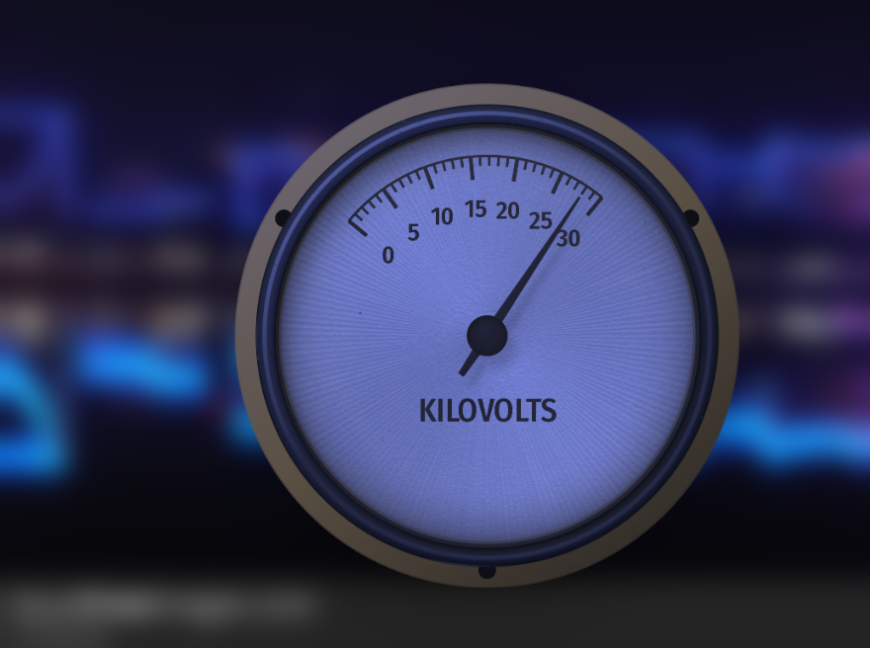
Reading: 28 kV
